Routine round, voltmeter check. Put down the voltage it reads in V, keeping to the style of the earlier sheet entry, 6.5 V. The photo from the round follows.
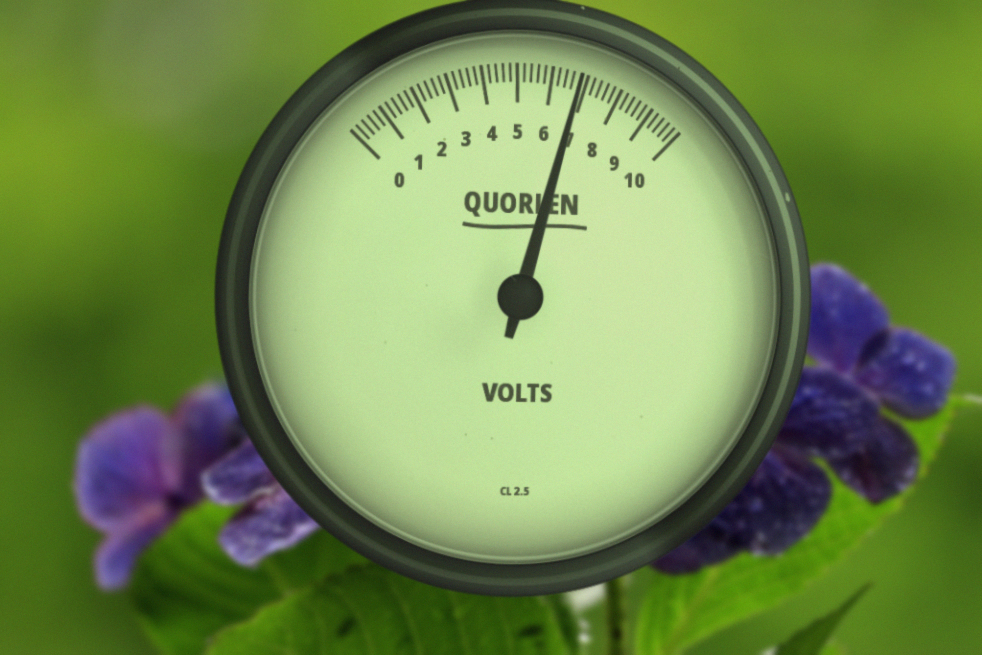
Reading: 6.8 V
